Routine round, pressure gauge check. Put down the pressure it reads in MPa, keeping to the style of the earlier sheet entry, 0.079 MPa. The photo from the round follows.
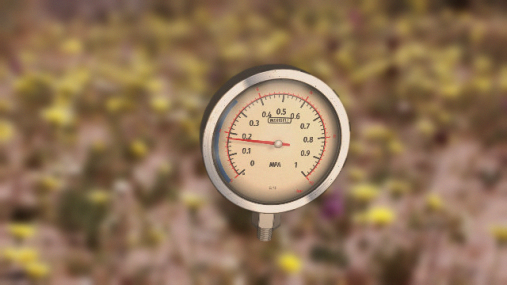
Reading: 0.18 MPa
